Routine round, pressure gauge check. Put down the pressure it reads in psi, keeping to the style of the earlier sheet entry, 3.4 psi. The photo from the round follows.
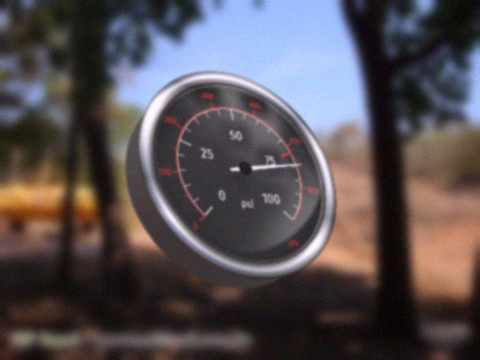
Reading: 80 psi
